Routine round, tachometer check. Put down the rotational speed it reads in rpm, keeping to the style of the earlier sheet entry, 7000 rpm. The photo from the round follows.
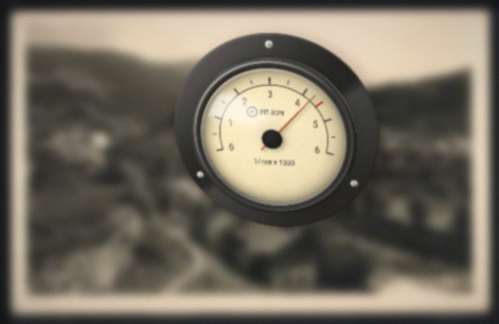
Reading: 4250 rpm
